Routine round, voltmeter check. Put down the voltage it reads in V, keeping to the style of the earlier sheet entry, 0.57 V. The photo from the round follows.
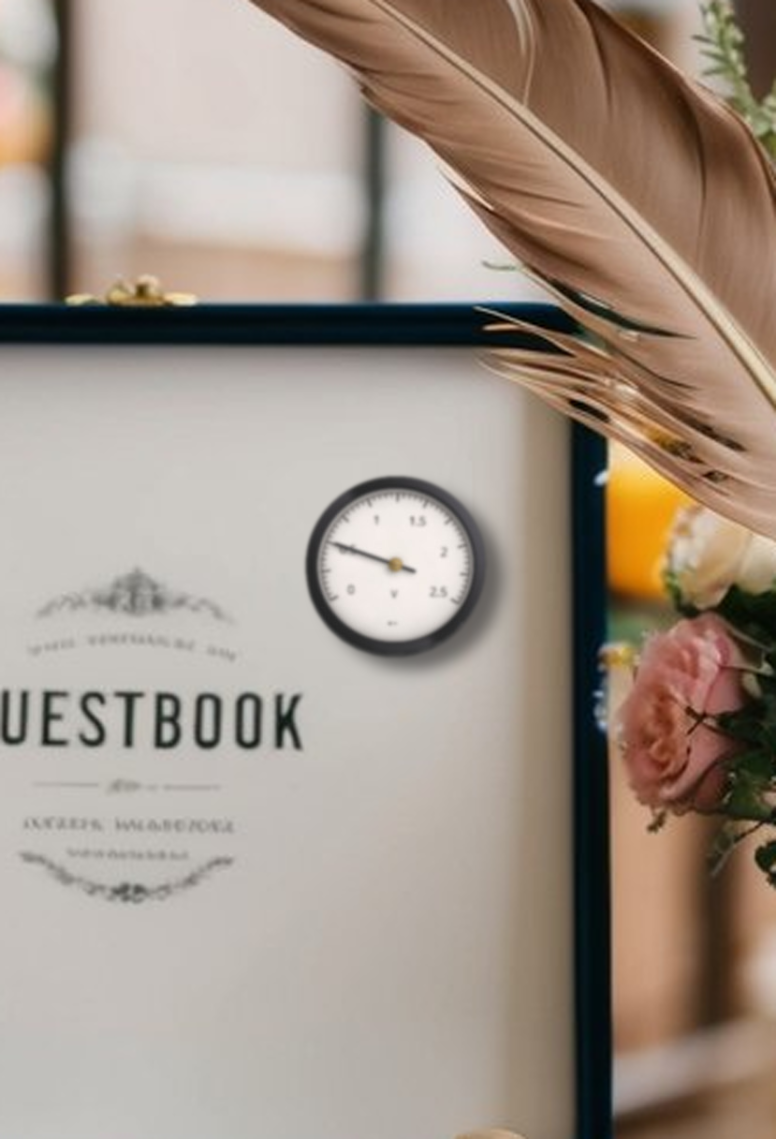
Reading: 0.5 V
